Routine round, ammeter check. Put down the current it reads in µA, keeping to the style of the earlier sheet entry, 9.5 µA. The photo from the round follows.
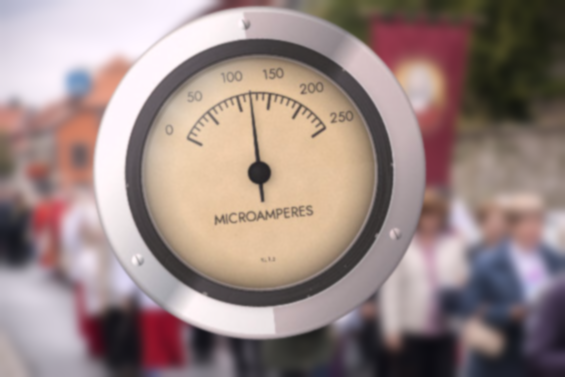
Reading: 120 µA
